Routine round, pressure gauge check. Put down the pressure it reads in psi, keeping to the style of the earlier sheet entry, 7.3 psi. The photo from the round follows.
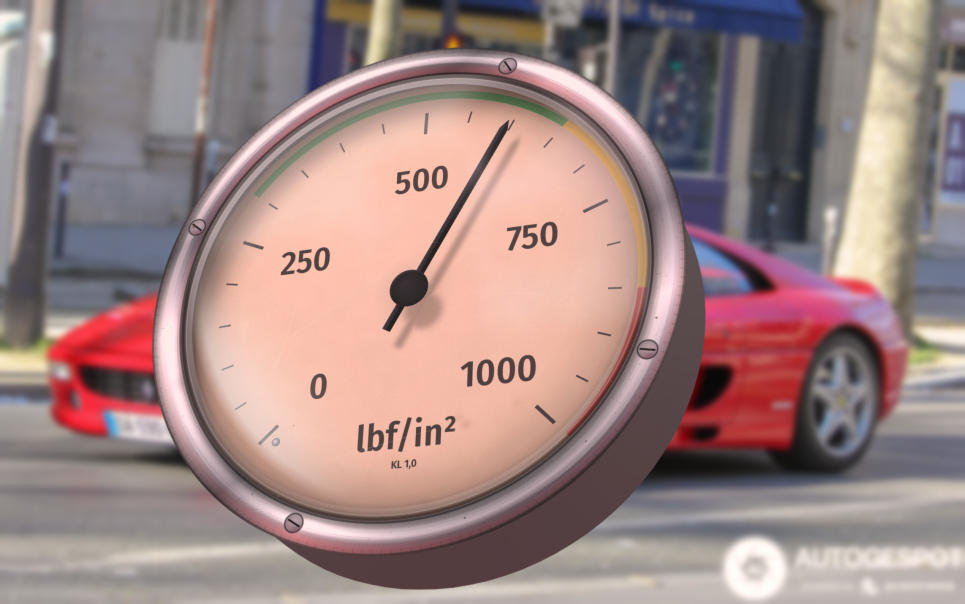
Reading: 600 psi
